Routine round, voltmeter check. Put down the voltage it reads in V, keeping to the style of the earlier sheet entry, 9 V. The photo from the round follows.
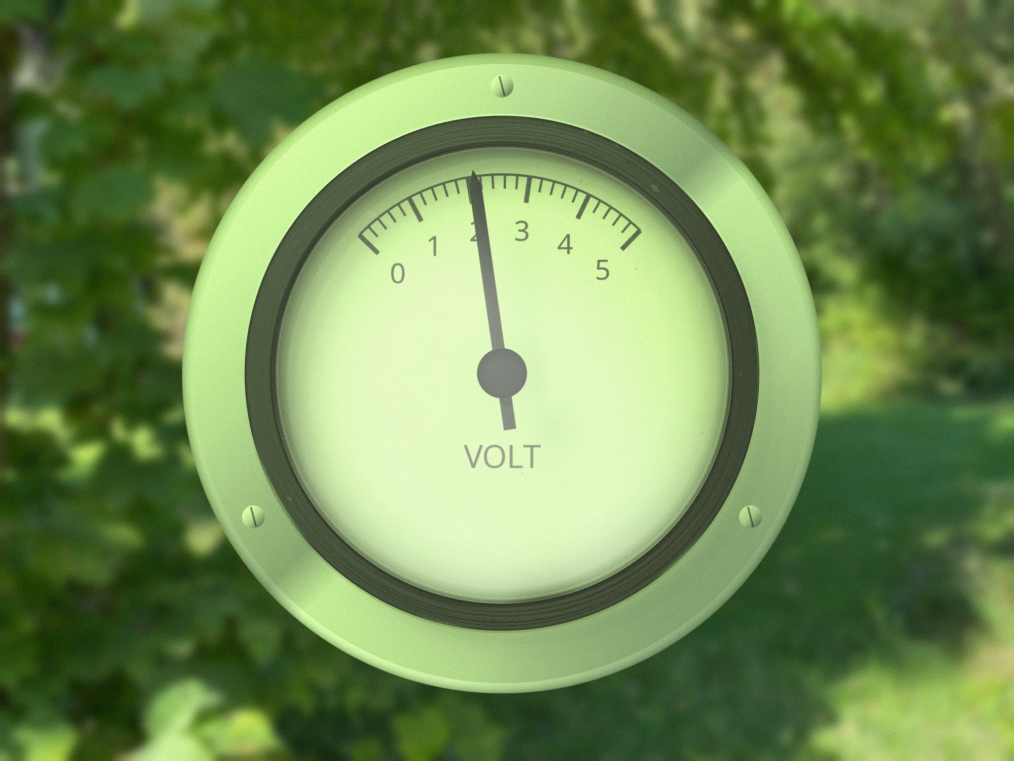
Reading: 2.1 V
